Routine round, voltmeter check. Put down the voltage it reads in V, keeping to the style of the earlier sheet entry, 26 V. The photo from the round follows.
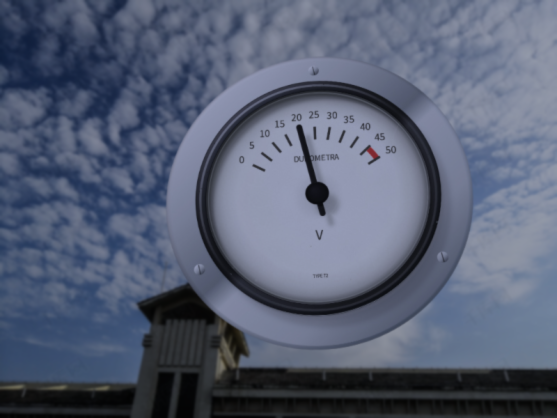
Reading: 20 V
